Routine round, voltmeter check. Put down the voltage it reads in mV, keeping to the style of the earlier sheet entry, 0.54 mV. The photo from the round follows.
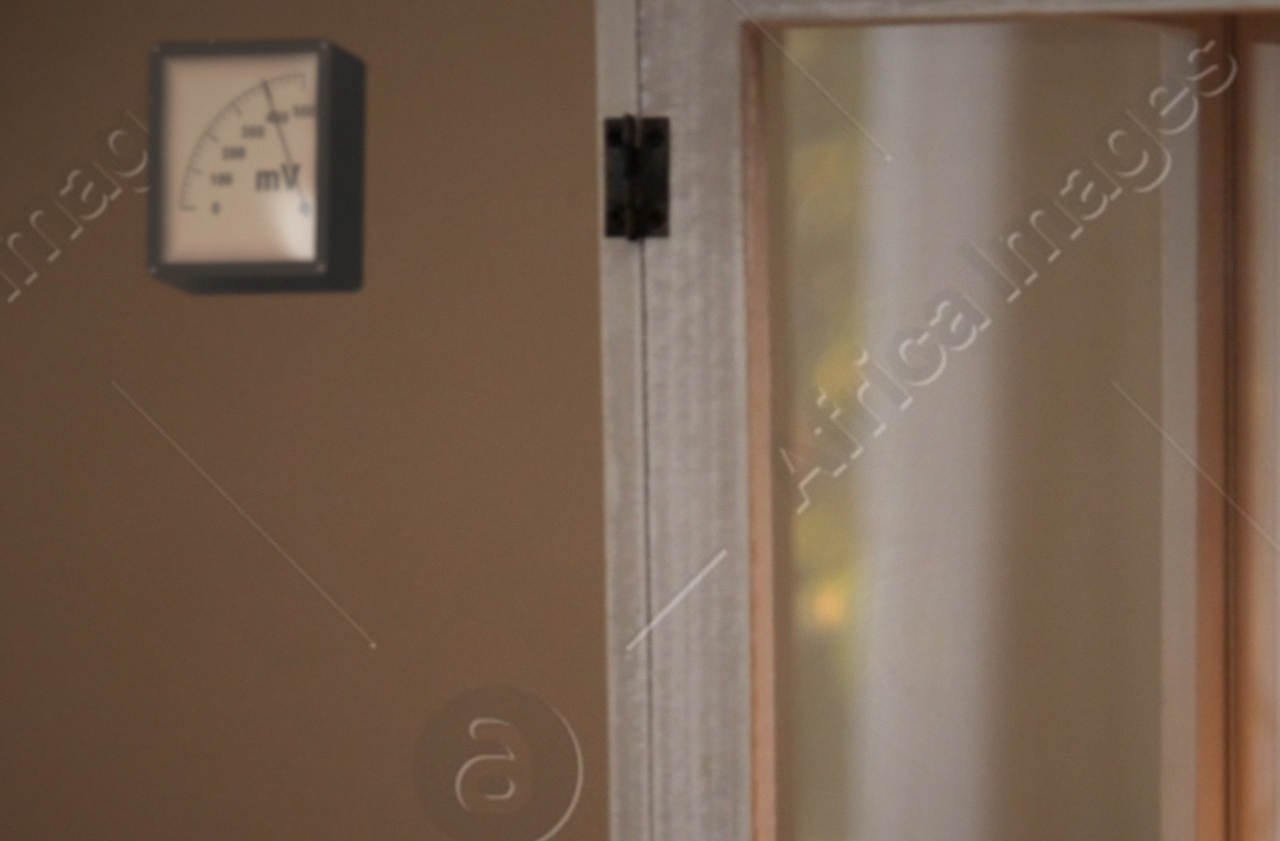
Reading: 400 mV
